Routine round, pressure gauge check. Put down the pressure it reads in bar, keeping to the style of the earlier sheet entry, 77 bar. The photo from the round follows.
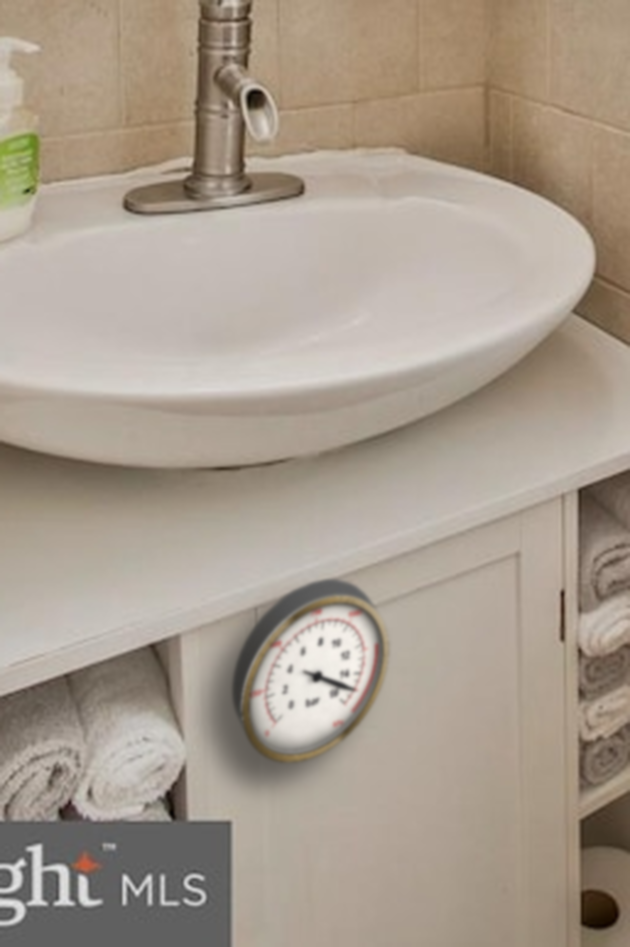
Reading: 15 bar
